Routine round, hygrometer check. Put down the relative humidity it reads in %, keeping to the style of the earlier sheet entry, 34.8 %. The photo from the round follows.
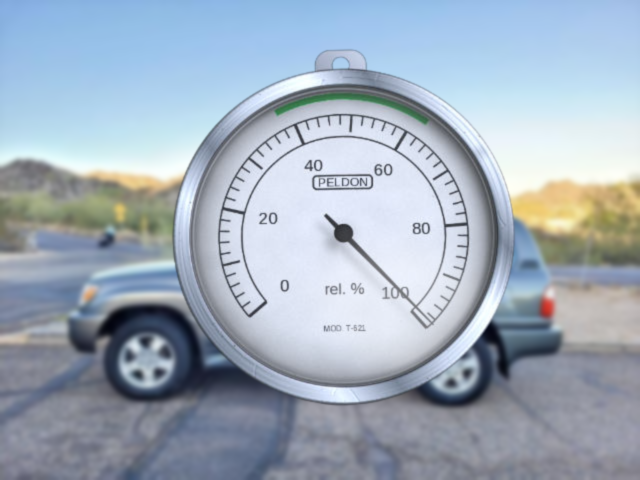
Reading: 99 %
